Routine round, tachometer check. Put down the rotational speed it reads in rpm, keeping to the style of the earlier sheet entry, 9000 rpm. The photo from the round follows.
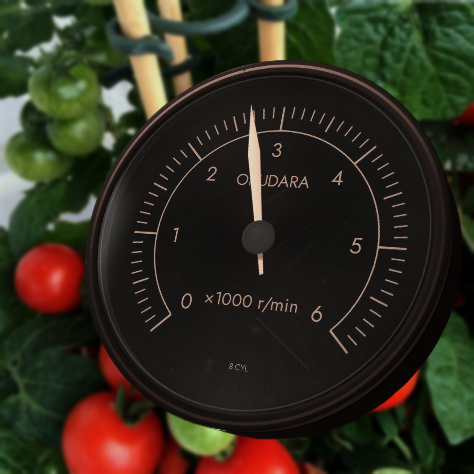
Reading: 2700 rpm
